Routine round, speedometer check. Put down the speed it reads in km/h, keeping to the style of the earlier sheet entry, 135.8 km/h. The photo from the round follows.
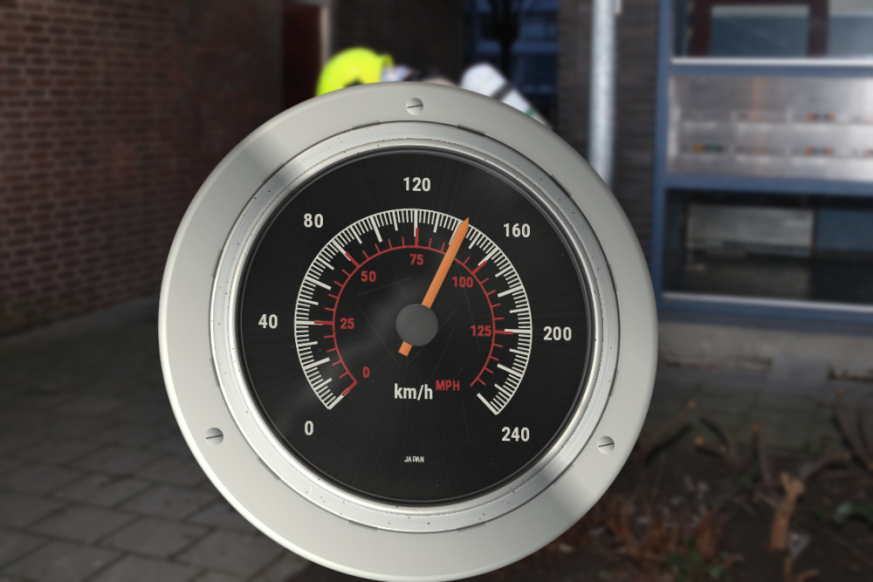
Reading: 142 km/h
